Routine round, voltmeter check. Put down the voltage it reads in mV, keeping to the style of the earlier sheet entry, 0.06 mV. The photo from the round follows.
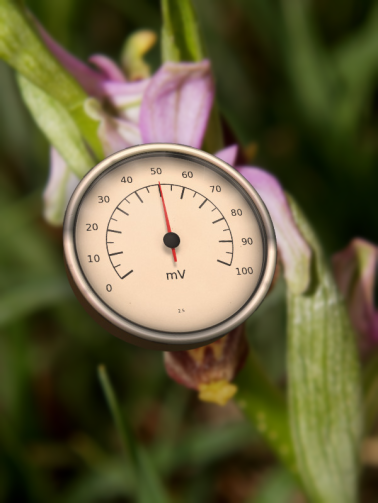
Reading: 50 mV
